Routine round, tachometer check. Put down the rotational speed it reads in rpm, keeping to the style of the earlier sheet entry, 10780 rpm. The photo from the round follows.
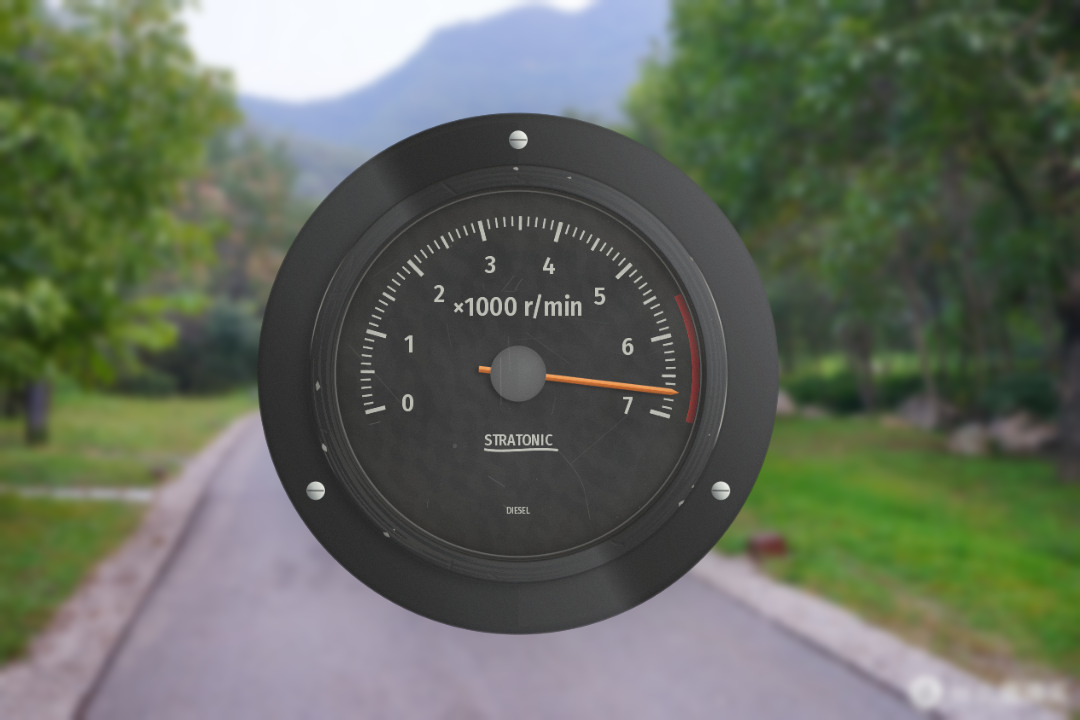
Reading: 6700 rpm
